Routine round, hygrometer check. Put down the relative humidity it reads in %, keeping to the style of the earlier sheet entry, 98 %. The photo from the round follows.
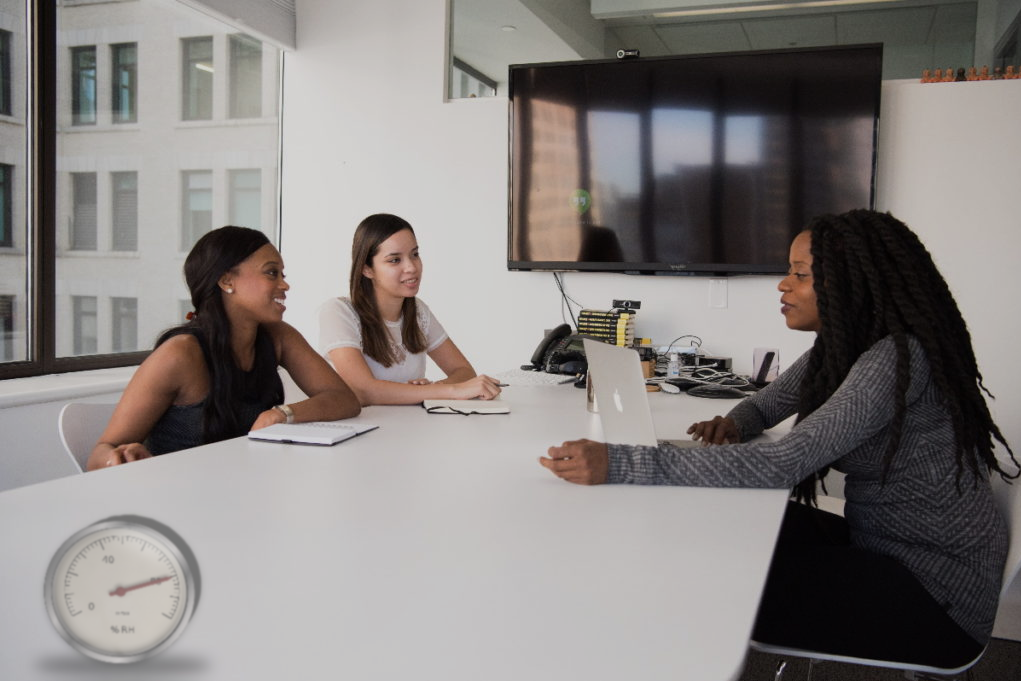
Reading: 80 %
